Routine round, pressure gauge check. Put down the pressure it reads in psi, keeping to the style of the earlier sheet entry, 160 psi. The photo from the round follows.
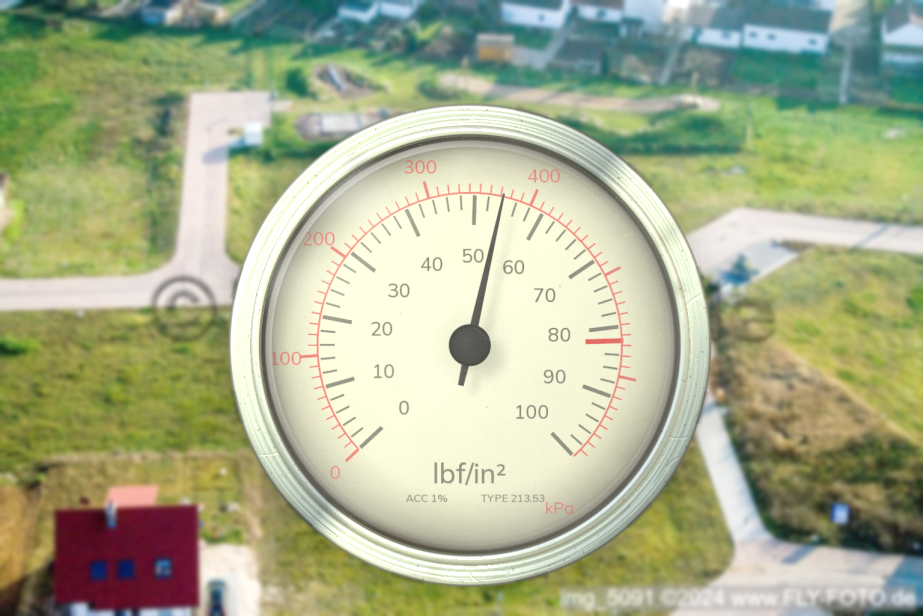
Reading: 54 psi
